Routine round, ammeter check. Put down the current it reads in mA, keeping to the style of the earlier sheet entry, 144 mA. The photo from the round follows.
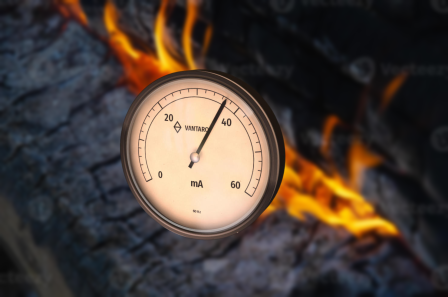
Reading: 37 mA
